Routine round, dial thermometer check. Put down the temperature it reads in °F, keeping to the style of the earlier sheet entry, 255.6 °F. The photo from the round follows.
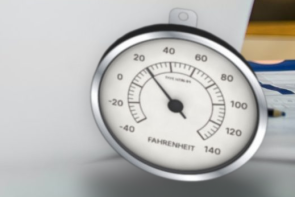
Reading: 20 °F
